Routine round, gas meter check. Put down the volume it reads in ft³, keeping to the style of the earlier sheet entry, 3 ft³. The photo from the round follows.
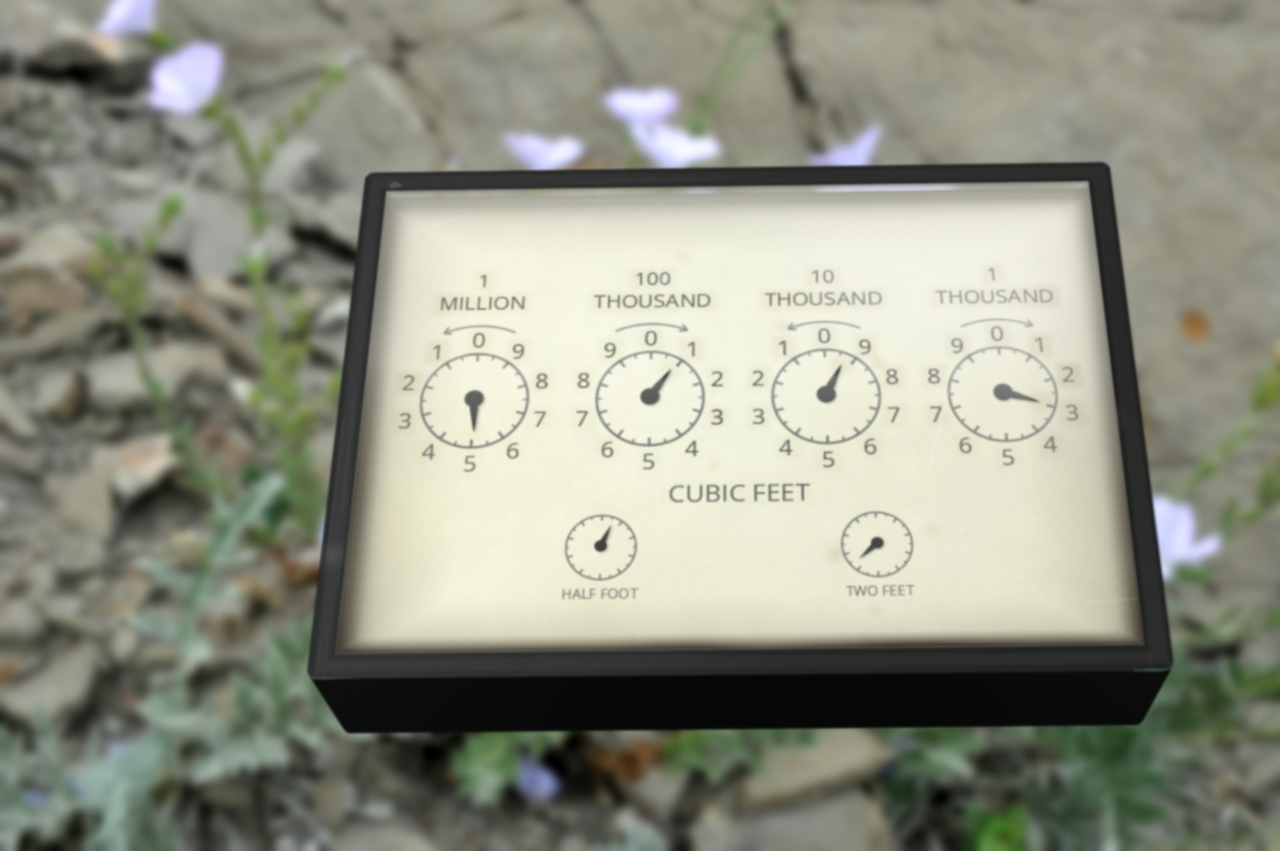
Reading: 509300 ft³
